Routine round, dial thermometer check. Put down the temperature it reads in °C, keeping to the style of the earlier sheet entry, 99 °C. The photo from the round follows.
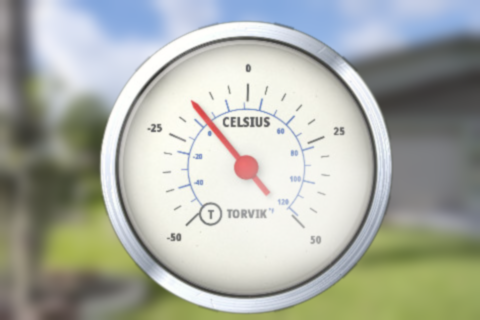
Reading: -15 °C
